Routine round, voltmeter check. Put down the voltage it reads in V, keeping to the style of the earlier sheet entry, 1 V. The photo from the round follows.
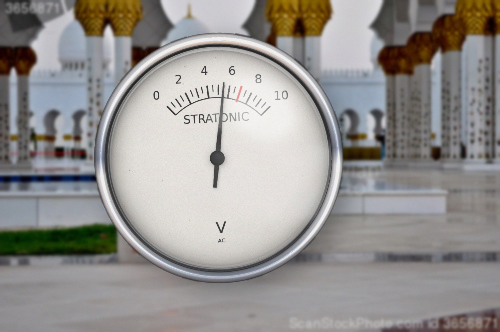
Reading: 5.5 V
